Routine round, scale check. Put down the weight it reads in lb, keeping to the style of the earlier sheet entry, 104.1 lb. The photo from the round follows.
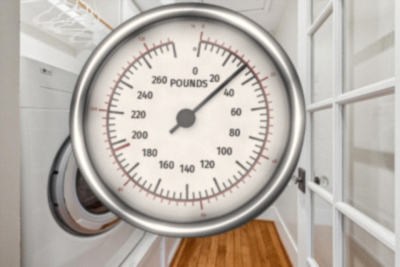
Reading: 32 lb
